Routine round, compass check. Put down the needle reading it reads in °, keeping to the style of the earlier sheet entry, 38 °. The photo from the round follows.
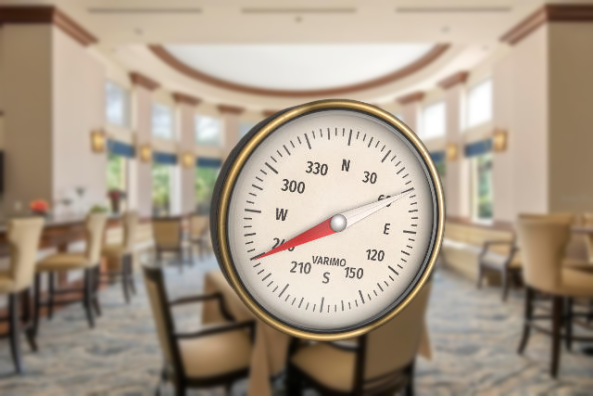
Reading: 240 °
